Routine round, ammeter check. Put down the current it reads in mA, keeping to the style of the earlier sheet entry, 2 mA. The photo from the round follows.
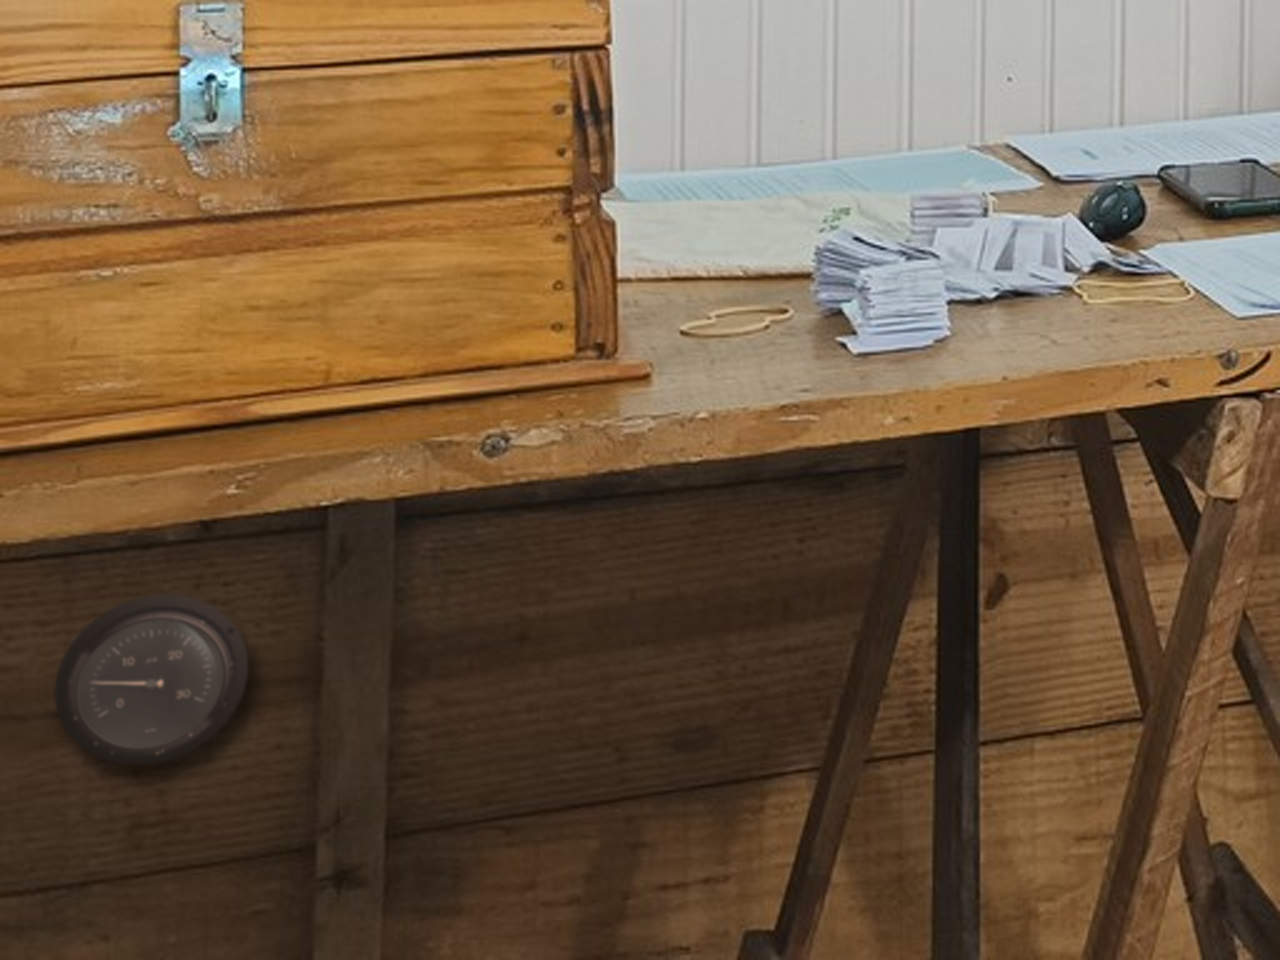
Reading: 5 mA
